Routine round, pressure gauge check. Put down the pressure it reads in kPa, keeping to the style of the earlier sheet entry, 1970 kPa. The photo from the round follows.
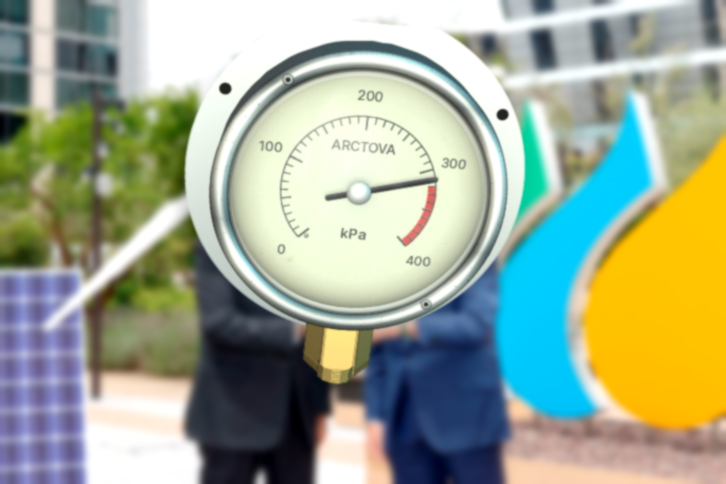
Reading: 310 kPa
